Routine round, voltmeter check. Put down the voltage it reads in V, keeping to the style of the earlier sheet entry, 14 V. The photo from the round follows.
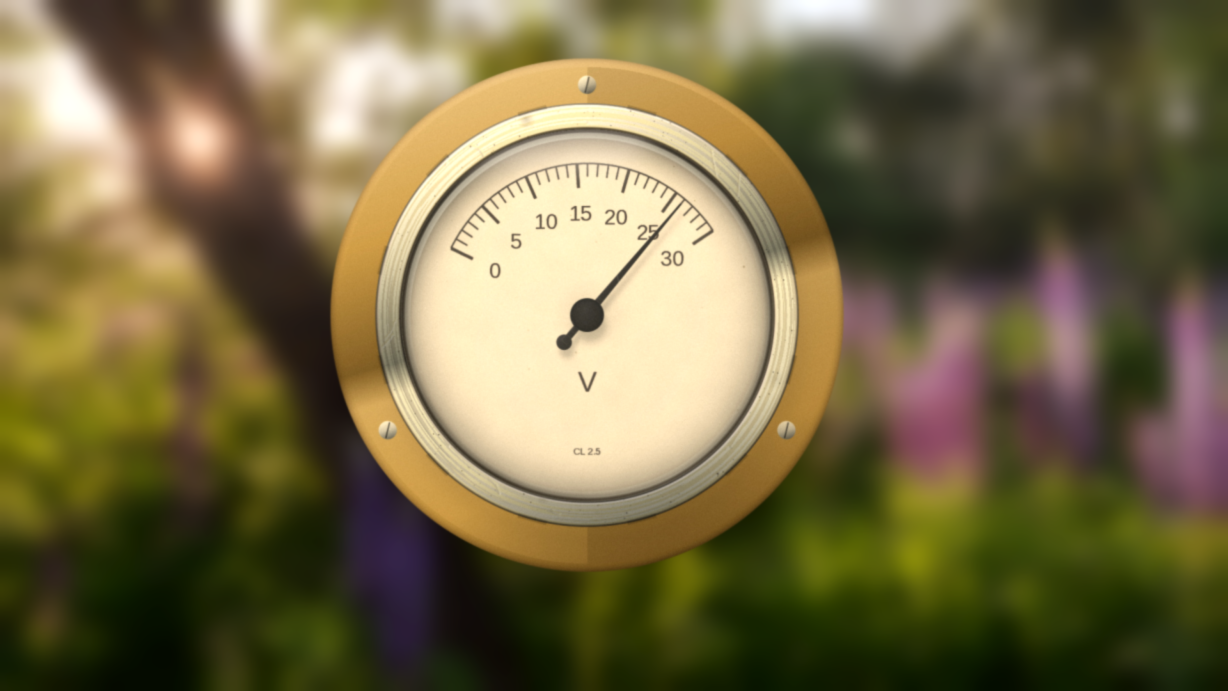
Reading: 26 V
